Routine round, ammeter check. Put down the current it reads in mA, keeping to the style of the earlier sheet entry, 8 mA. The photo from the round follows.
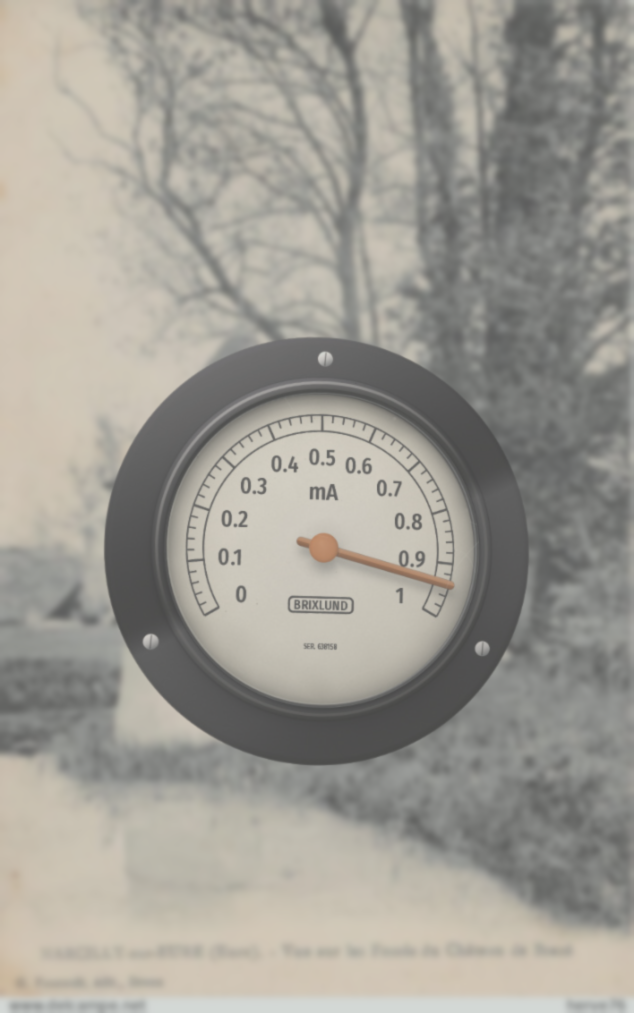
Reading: 0.94 mA
